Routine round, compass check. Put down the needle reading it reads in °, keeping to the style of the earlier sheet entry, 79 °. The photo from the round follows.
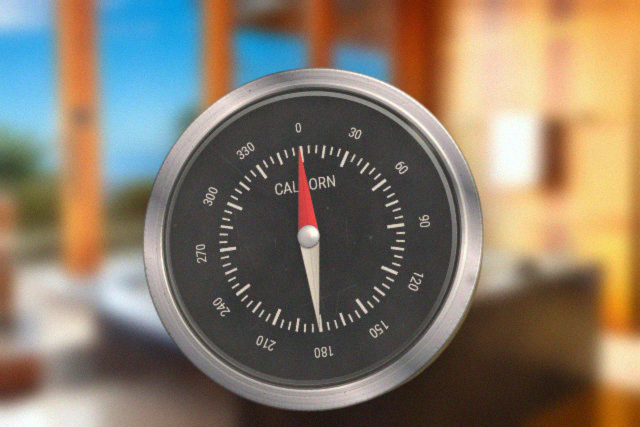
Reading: 0 °
